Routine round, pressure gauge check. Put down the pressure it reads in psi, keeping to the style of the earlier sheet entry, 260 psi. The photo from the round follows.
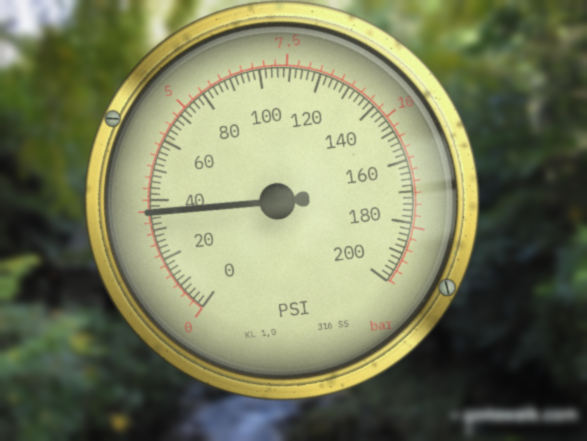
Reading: 36 psi
